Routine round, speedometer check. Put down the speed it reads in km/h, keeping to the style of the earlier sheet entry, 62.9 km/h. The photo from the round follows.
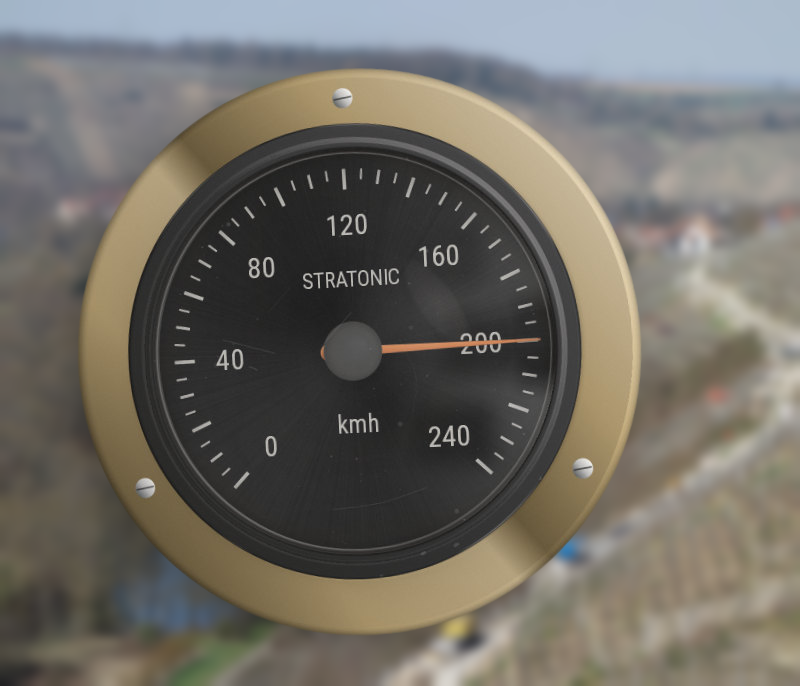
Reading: 200 km/h
